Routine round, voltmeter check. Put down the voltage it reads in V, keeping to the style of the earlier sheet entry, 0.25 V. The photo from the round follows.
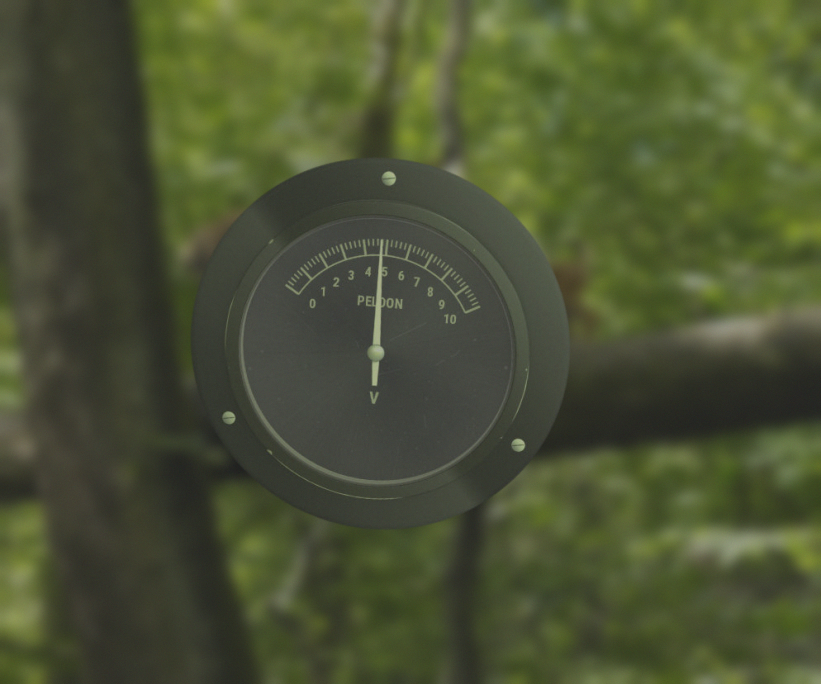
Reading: 4.8 V
